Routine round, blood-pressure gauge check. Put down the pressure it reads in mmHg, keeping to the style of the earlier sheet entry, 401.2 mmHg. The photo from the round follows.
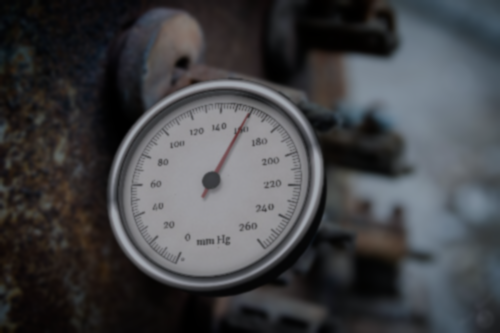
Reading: 160 mmHg
